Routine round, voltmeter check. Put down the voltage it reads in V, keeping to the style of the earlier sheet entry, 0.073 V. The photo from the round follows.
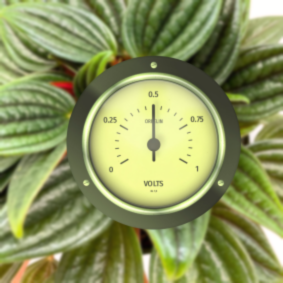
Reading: 0.5 V
